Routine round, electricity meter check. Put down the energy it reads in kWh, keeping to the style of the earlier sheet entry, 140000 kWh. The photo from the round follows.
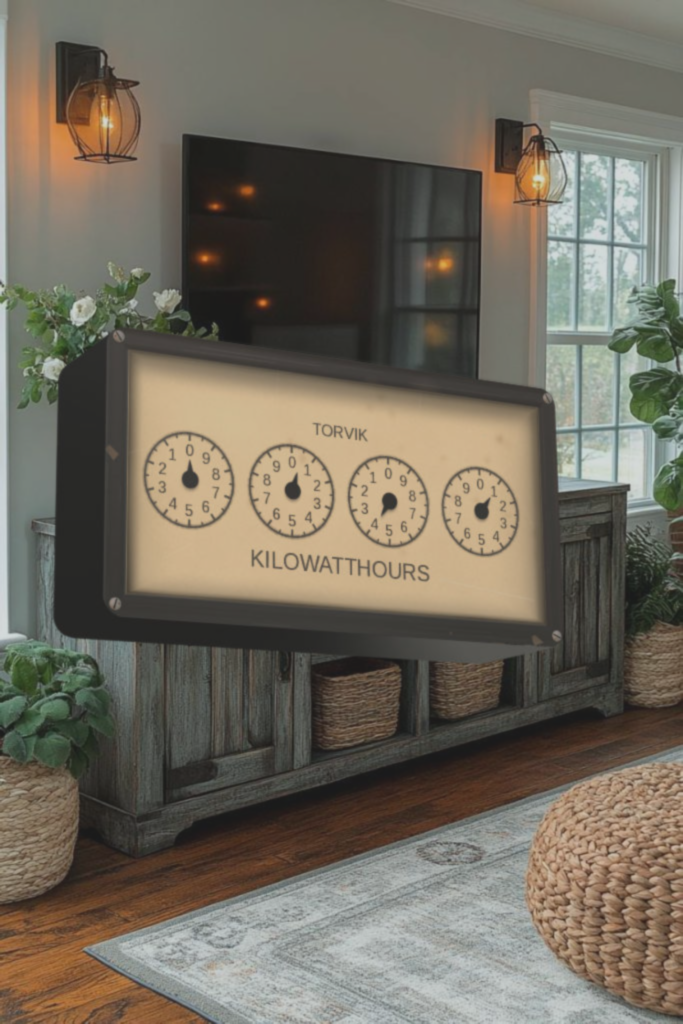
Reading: 41 kWh
